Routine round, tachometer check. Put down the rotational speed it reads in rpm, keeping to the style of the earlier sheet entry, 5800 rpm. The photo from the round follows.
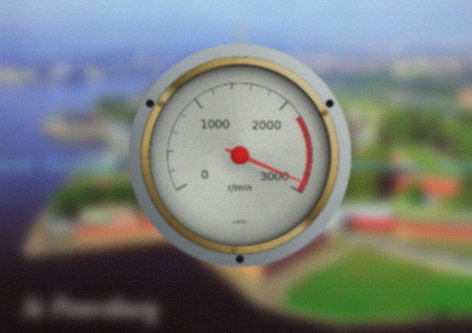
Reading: 2900 rpm
